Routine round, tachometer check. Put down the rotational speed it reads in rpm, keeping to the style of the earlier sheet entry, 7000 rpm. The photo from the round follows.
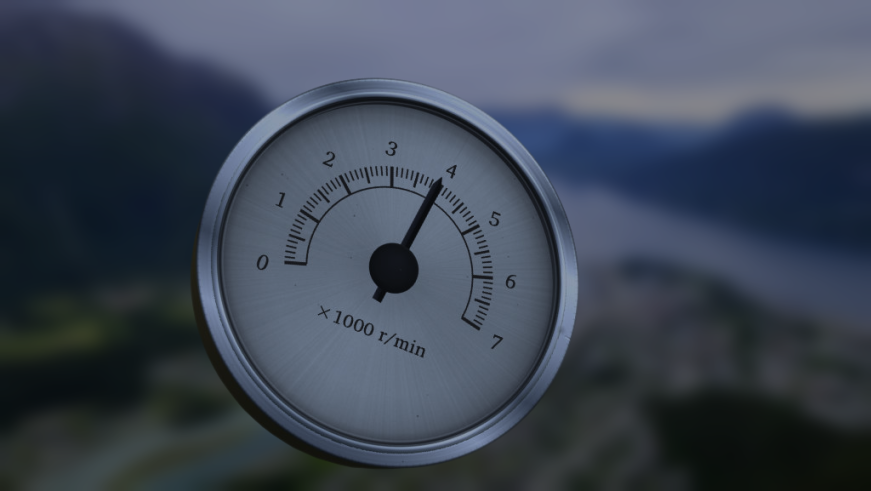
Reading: 3900 rpm
